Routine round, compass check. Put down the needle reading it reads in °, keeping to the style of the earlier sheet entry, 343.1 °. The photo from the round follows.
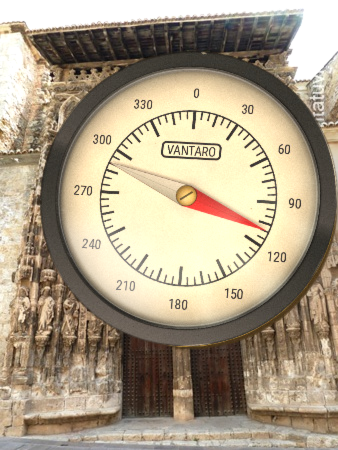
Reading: 110 °
